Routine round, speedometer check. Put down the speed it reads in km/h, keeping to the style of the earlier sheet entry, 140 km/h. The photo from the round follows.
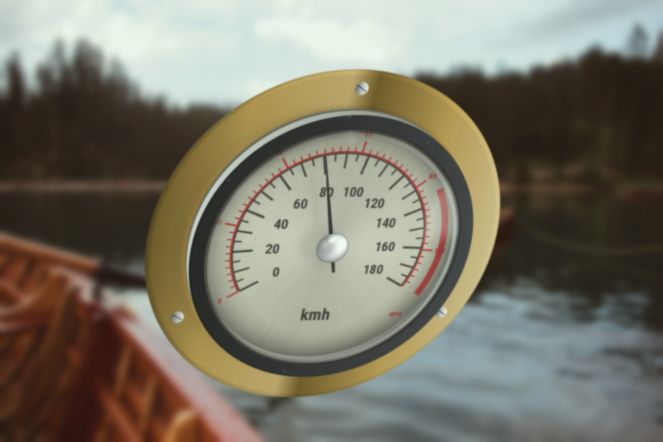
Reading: 80 km/h
